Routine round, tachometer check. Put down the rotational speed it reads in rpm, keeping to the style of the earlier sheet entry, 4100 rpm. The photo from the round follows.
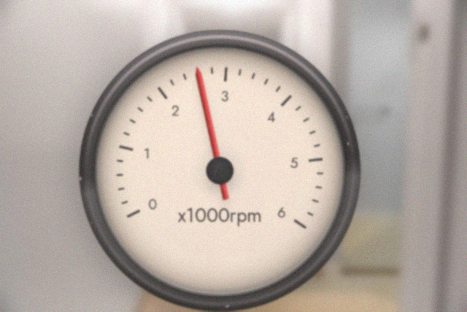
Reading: 2600 rpm
